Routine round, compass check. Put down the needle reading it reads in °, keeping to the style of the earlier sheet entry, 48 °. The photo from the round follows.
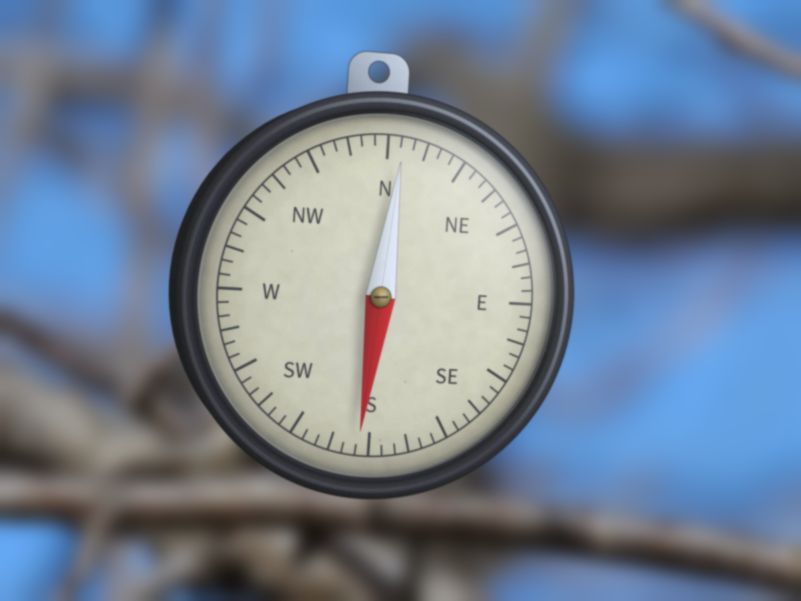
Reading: 185 °
